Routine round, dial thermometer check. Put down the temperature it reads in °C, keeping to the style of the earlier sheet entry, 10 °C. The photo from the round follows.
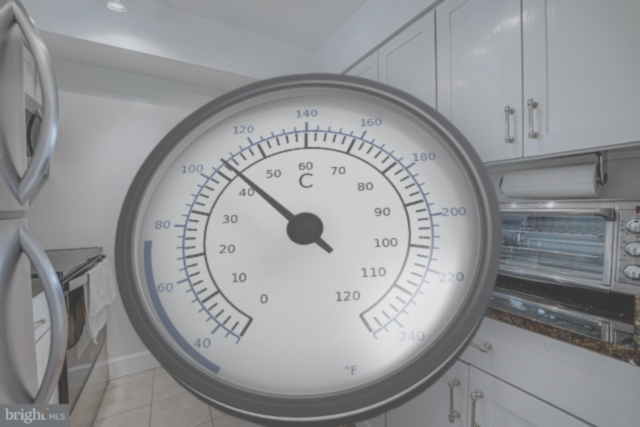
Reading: 42 °C
